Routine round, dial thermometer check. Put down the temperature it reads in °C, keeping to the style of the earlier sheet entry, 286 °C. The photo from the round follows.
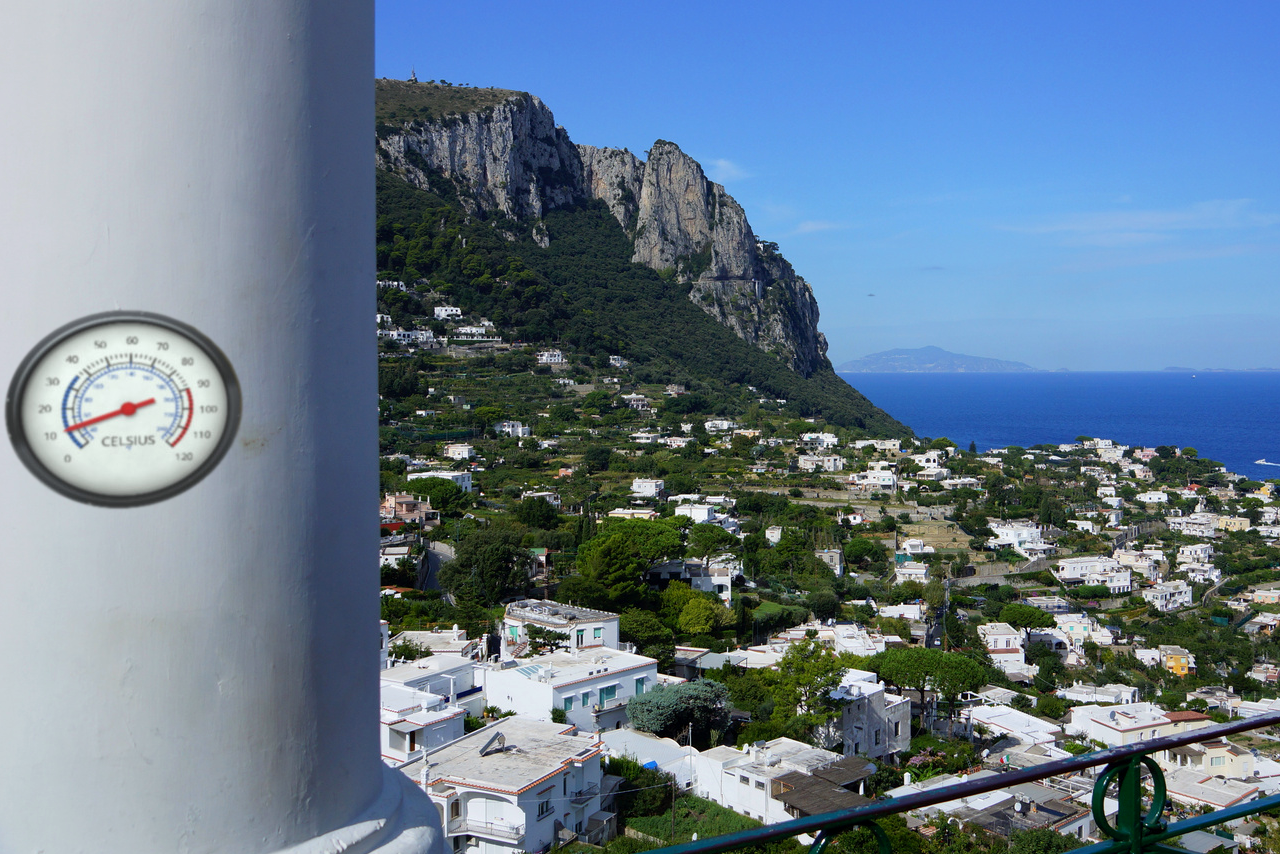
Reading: 10 °C
